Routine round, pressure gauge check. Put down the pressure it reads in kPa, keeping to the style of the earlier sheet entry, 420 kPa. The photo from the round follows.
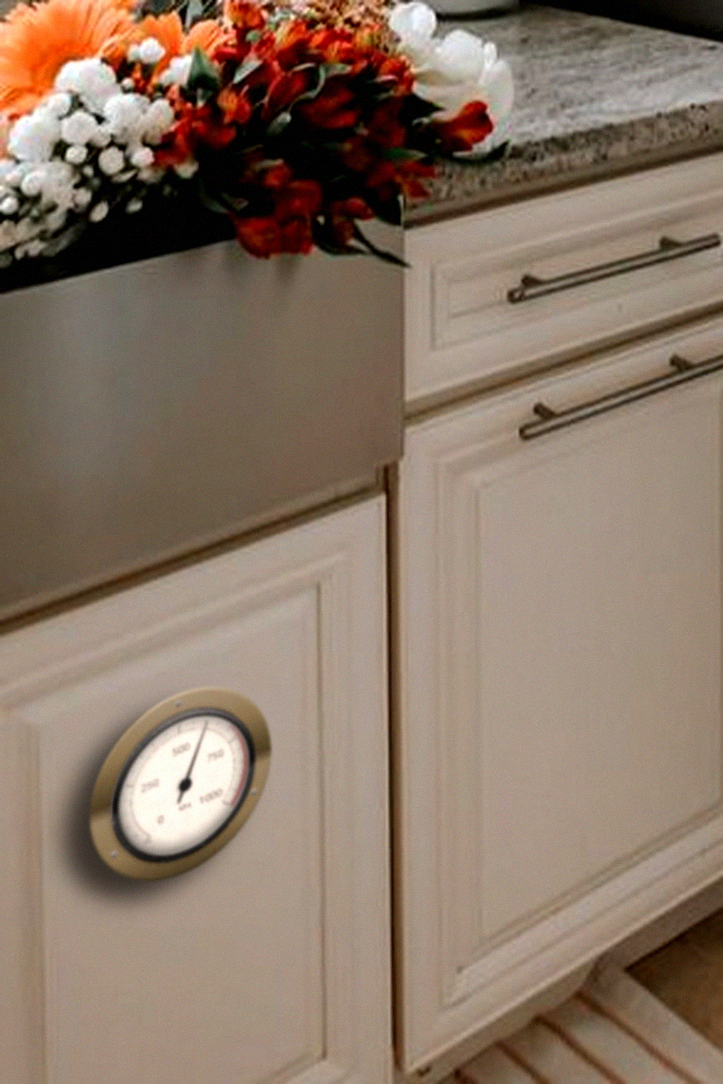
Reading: 600 kPa
